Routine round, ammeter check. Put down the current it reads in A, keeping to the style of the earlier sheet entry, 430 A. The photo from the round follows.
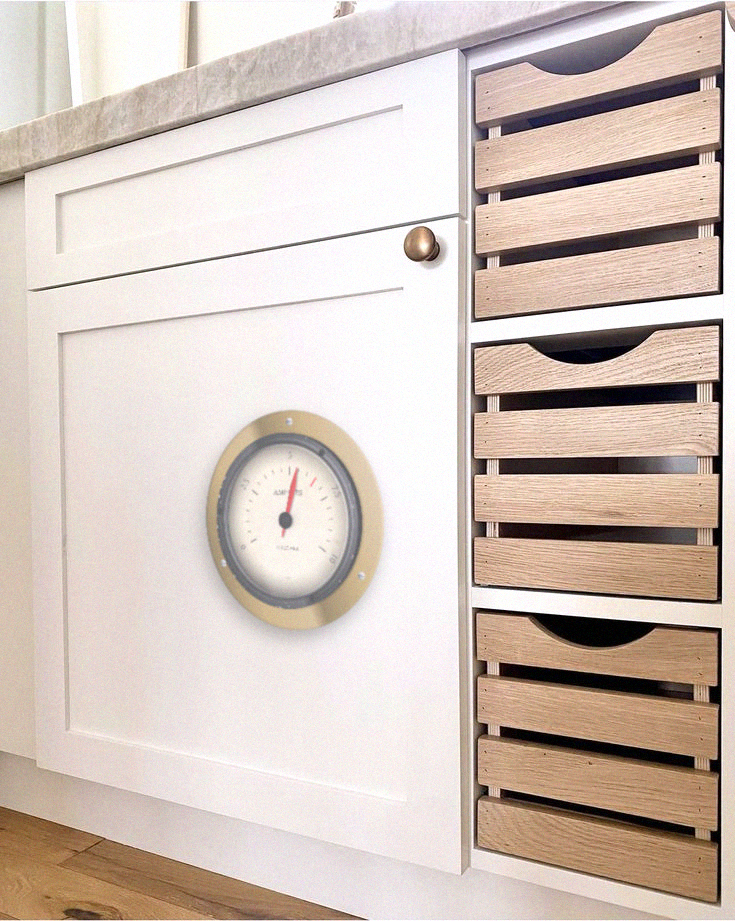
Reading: 5.5 A
